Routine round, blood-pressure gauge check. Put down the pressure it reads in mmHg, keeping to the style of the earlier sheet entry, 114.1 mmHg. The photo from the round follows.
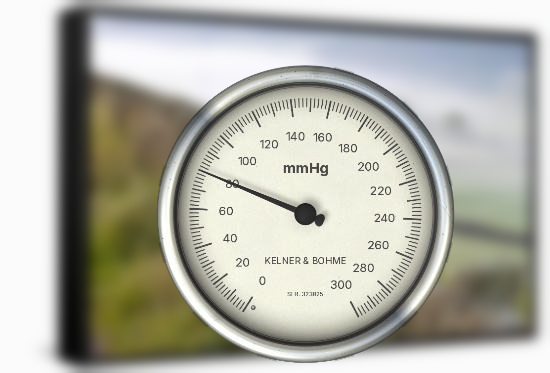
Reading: 80 mmHg
